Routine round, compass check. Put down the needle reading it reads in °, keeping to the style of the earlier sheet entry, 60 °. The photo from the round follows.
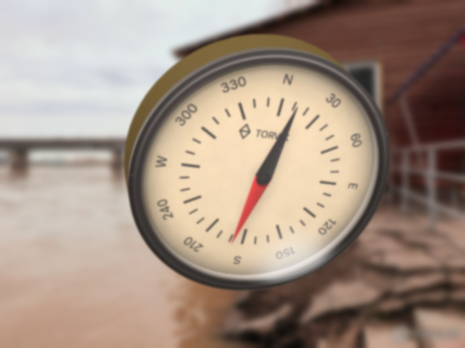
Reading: 190 °
